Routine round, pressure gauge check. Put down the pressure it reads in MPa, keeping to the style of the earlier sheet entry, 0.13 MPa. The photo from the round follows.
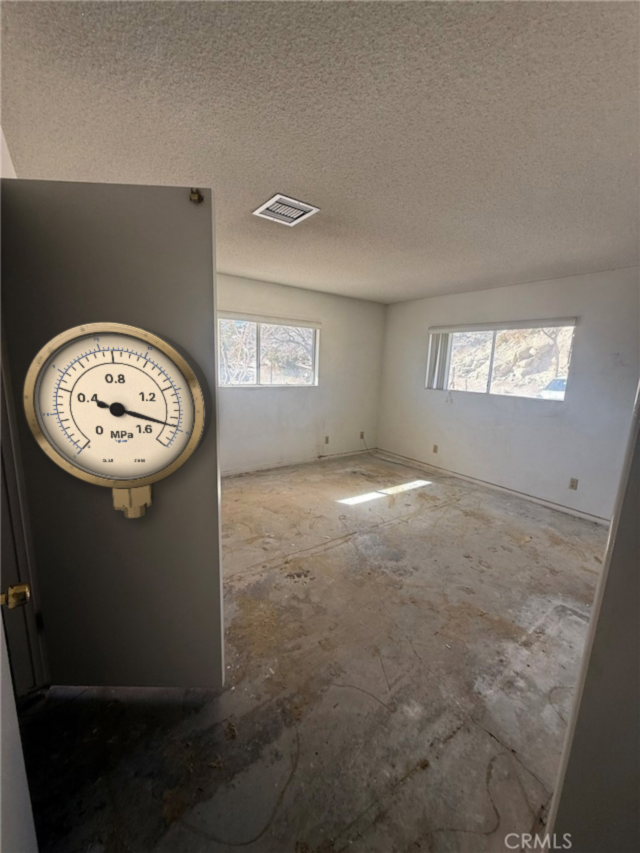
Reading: 1.45 MPa
